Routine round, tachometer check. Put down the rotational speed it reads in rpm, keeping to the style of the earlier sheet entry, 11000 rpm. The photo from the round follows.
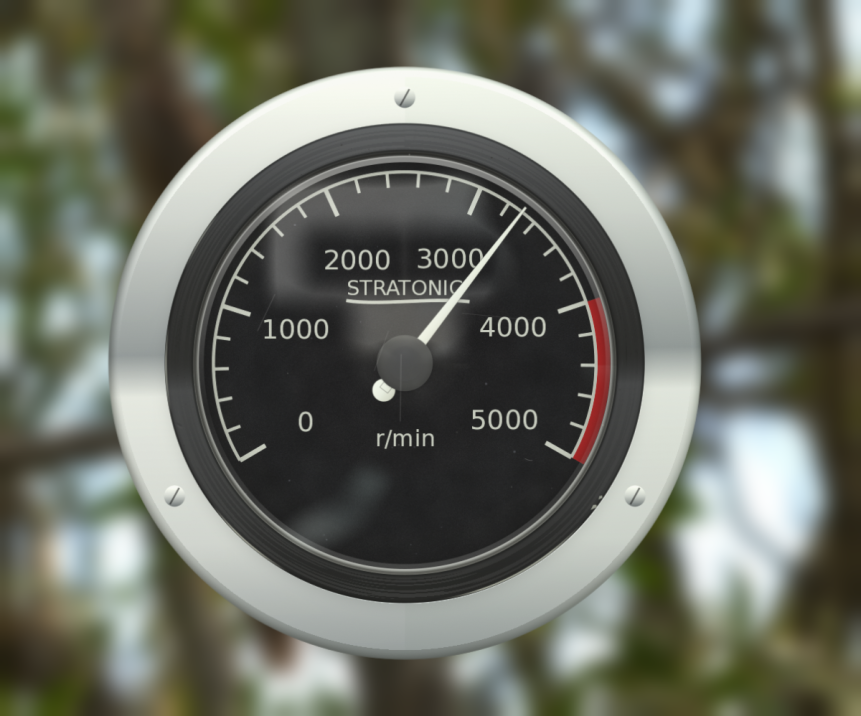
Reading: 3300 rpm
